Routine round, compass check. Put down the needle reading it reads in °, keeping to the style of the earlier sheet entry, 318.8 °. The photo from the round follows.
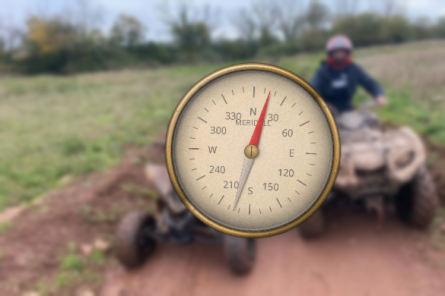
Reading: 15 °
